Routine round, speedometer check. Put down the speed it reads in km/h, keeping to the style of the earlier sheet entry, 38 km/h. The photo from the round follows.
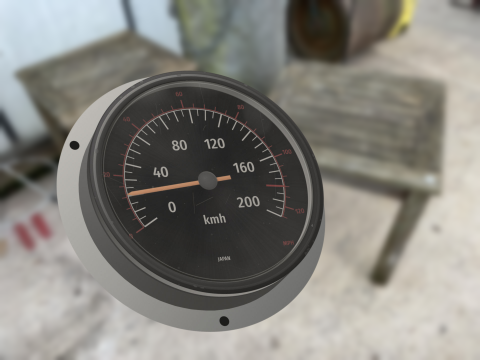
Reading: 20 km/h
